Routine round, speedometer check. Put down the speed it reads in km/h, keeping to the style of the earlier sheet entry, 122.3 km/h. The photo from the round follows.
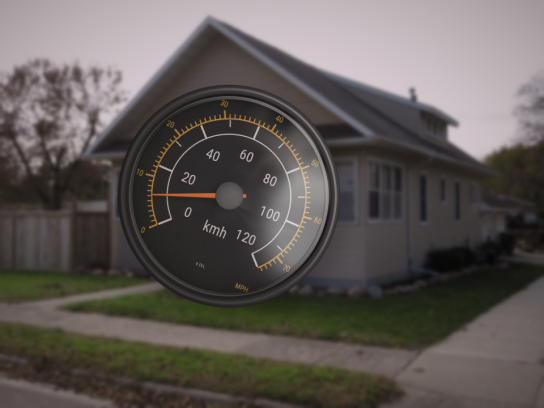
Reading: 10 km/h
